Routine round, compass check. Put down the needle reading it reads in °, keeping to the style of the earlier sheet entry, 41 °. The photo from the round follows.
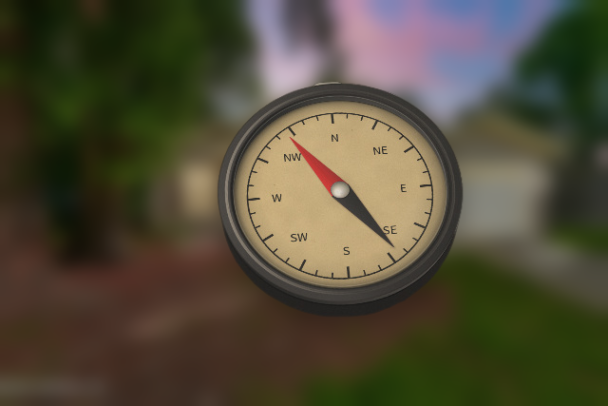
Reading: 325 °
